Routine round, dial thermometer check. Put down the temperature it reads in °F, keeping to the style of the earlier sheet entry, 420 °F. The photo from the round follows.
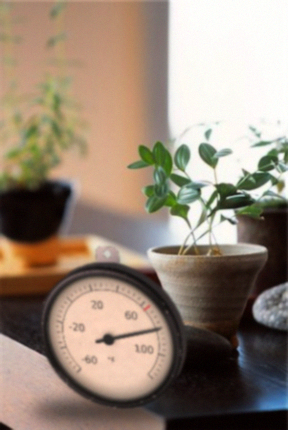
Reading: 80 °F
